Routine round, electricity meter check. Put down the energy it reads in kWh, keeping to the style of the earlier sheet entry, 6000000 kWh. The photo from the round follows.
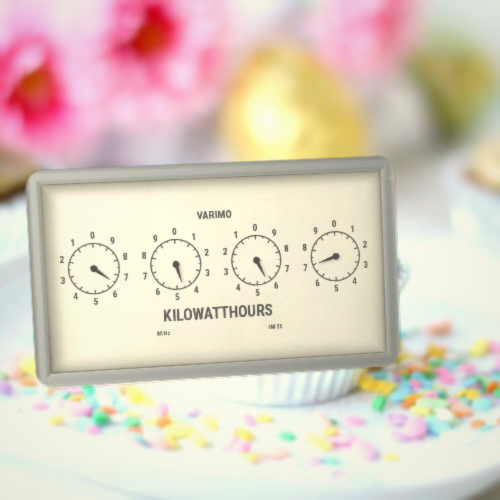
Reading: 6457 kWh
